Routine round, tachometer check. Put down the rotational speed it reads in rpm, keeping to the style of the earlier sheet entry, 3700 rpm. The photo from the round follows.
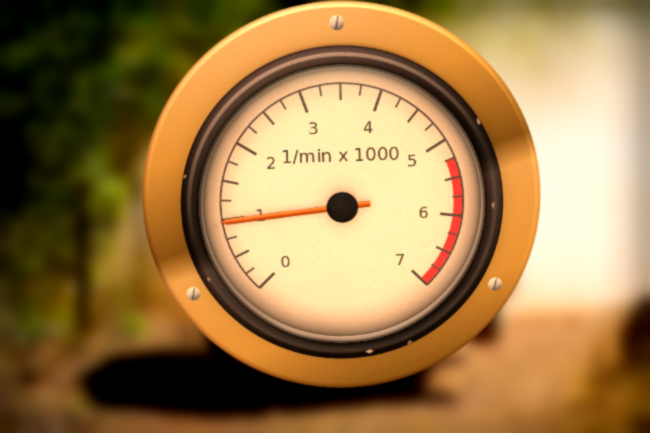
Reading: 1000 rpm
